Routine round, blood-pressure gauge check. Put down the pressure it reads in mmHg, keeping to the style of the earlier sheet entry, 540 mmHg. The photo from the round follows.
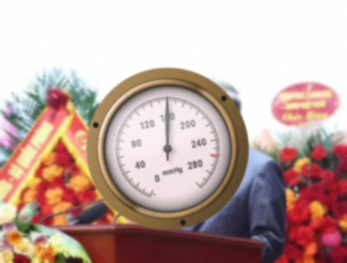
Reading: 160 mmHg
